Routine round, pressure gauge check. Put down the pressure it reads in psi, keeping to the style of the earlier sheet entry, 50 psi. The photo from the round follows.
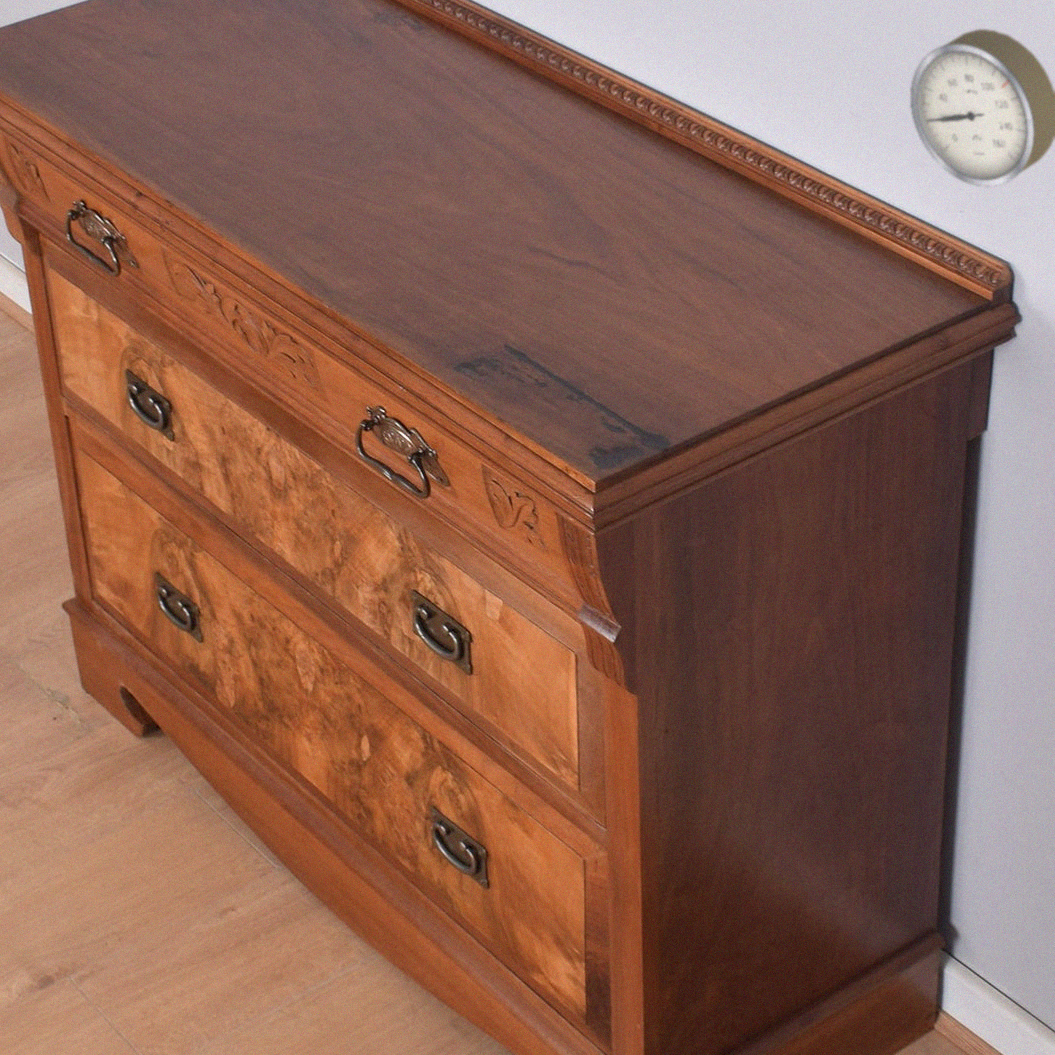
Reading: 20 psi
